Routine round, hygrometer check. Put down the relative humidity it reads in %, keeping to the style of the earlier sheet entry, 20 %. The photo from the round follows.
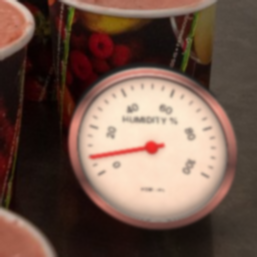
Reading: 8 %
